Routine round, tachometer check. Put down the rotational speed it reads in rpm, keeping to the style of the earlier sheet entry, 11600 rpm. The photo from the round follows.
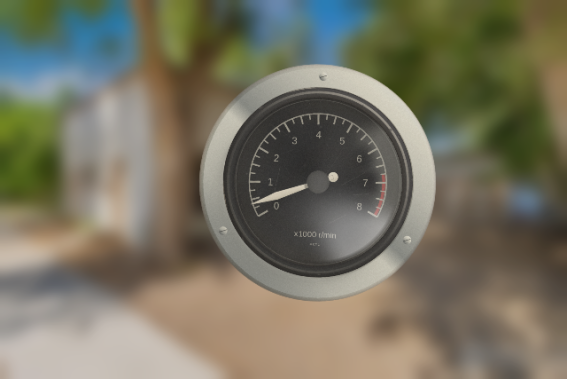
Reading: 375 rpm
